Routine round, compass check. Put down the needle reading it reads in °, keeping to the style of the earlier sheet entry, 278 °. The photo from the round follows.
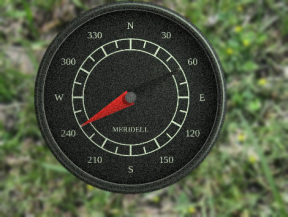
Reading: 240 °
